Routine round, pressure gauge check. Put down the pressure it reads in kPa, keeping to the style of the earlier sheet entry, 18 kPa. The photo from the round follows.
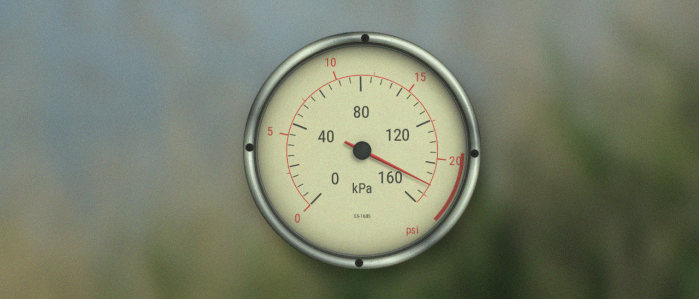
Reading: 150 kPa
